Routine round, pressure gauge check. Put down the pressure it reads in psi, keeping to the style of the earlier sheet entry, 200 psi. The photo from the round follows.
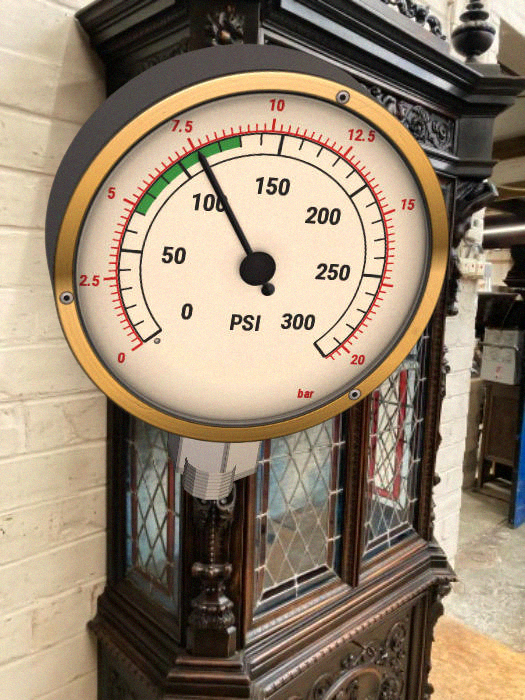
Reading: 110 psi
